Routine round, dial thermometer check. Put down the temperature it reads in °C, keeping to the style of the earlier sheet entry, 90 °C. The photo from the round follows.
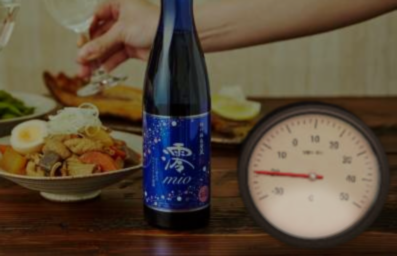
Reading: -20 °C
